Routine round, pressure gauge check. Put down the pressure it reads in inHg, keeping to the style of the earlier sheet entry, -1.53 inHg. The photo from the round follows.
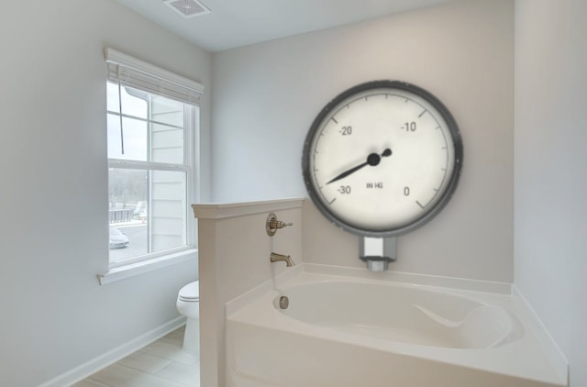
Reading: -28 inHg
